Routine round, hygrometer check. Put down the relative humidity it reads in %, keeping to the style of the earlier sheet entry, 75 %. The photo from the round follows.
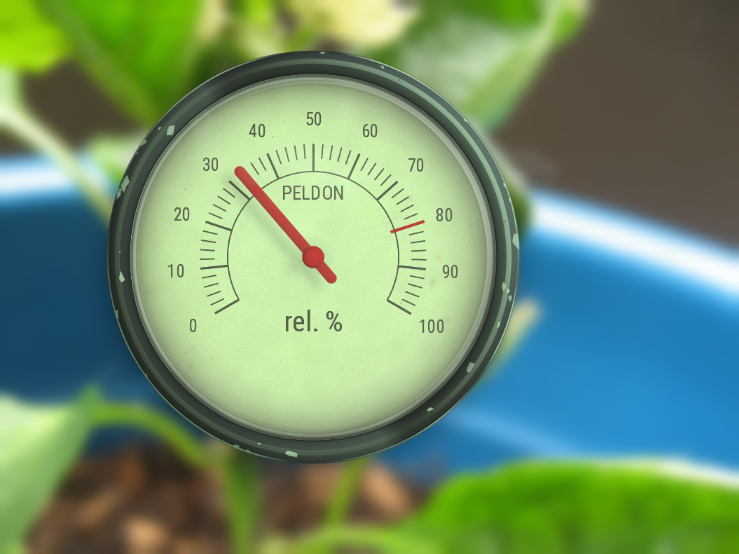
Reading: 33 %
